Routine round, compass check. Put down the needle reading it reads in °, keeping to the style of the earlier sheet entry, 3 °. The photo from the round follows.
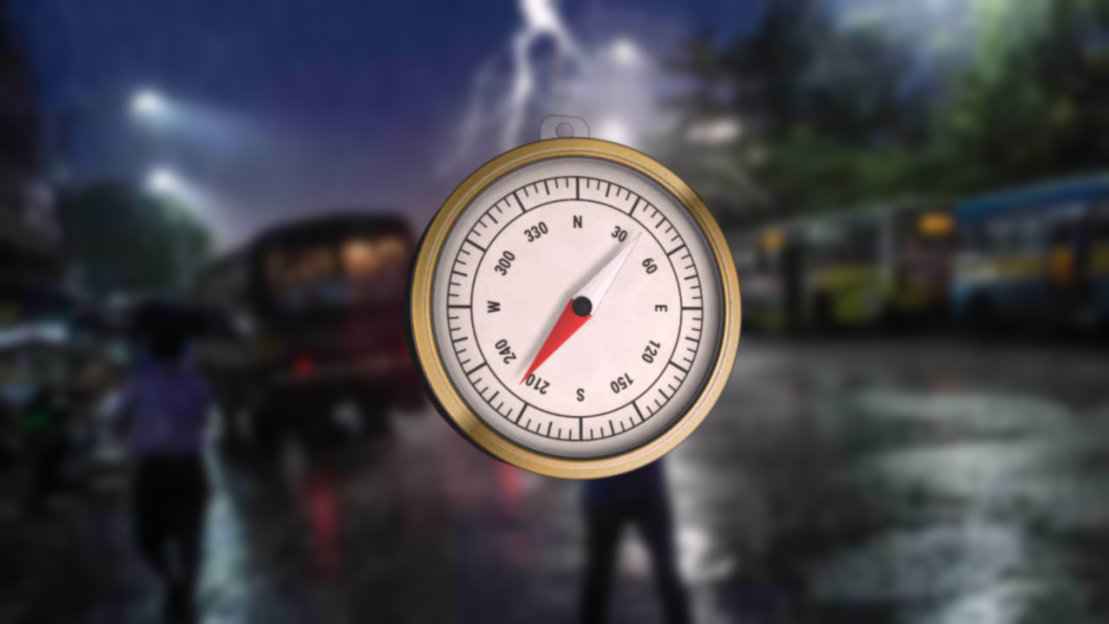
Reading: 220 °
